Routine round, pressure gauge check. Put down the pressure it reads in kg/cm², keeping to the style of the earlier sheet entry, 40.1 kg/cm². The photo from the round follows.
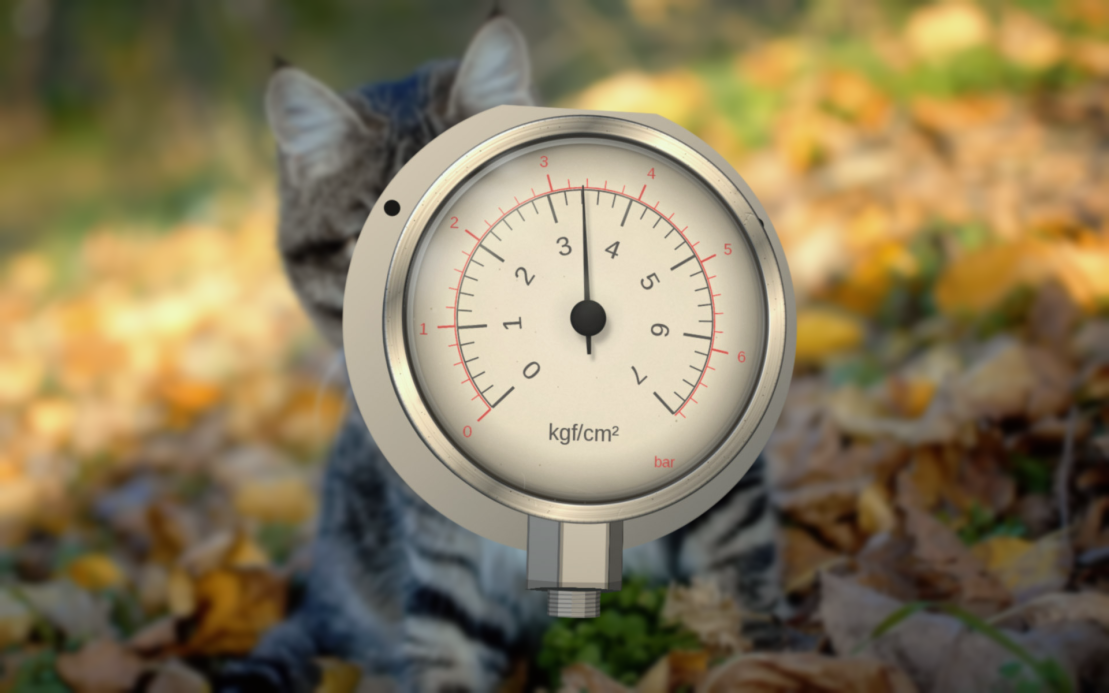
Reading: 3.4 kg/cm²
